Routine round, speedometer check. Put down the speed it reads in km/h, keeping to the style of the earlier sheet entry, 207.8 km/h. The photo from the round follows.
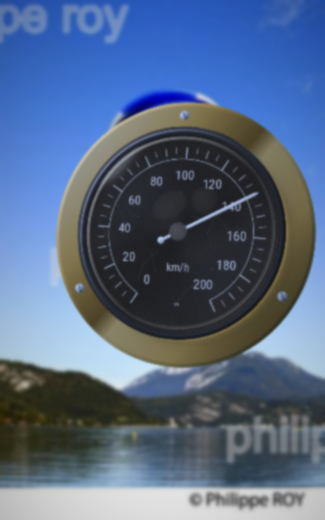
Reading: 140 km/h
